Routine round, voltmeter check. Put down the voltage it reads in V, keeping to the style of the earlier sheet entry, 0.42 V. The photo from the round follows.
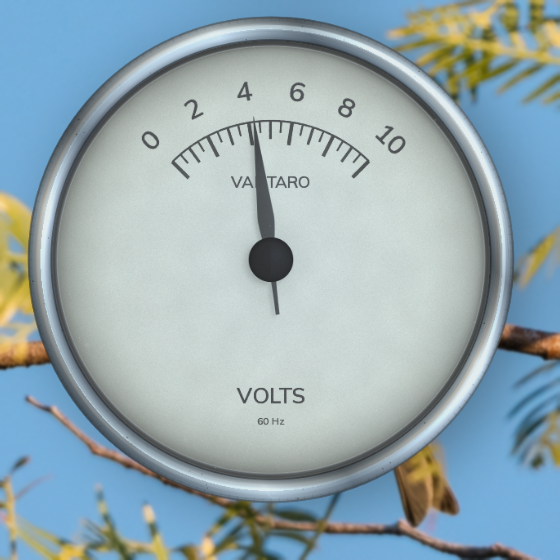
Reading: 4.25 V
